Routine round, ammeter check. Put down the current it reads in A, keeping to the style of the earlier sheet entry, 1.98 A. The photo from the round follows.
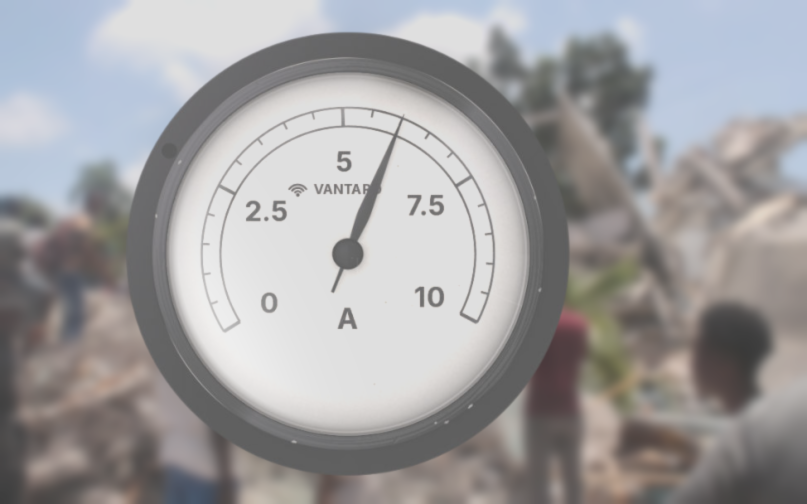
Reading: 6 A
